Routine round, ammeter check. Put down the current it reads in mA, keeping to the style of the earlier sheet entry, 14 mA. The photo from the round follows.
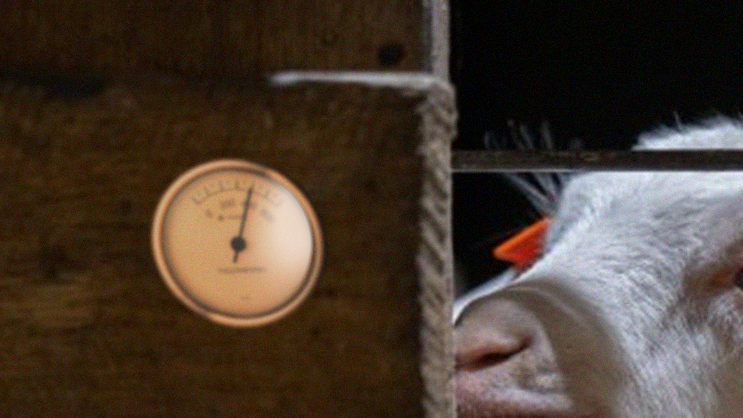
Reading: 400 mA
